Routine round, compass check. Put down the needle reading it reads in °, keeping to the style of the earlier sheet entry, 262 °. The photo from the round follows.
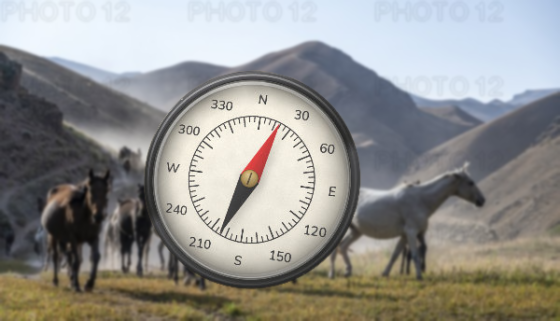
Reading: 20 °
